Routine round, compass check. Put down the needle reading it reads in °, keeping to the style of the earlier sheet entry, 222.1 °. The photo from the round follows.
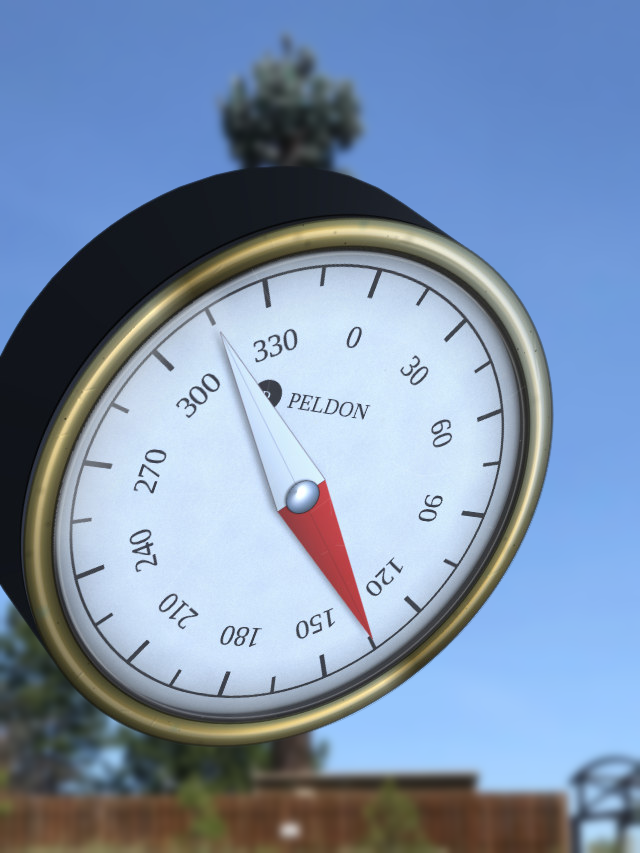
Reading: 135 °
